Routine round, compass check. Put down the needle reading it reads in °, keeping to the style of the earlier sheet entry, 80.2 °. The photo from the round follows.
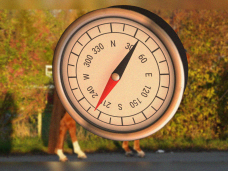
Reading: 217.5 °
